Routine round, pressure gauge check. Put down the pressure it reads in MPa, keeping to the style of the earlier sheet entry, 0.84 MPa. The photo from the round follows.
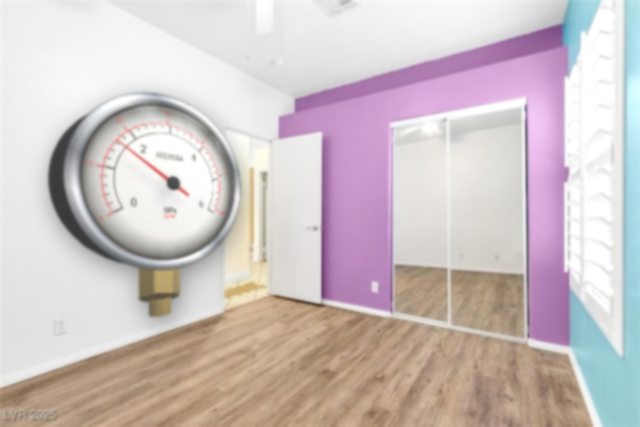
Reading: 1.6 MPa
